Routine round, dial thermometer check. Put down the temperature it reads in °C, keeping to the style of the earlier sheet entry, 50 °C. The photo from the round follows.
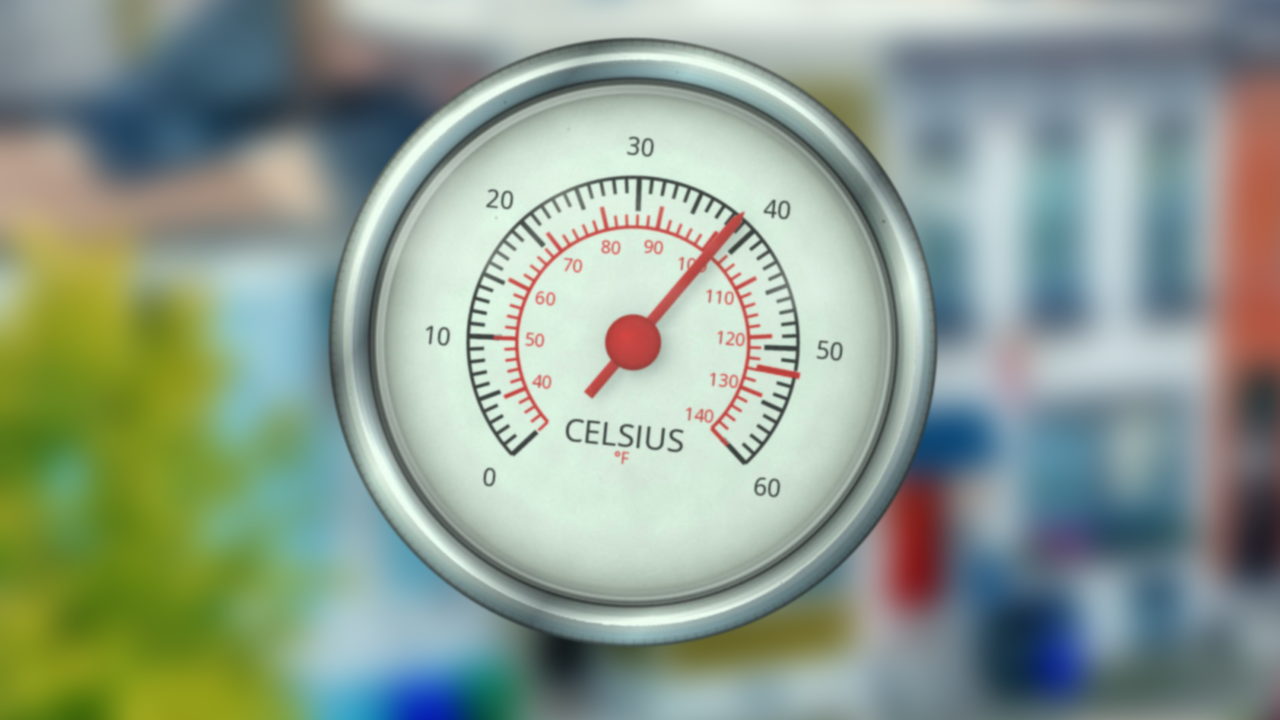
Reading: 38.5 °C
